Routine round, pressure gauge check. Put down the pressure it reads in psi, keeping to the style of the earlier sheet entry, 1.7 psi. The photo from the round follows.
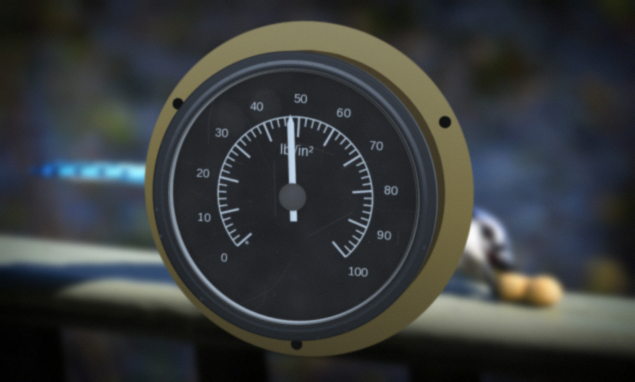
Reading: 48 psi
